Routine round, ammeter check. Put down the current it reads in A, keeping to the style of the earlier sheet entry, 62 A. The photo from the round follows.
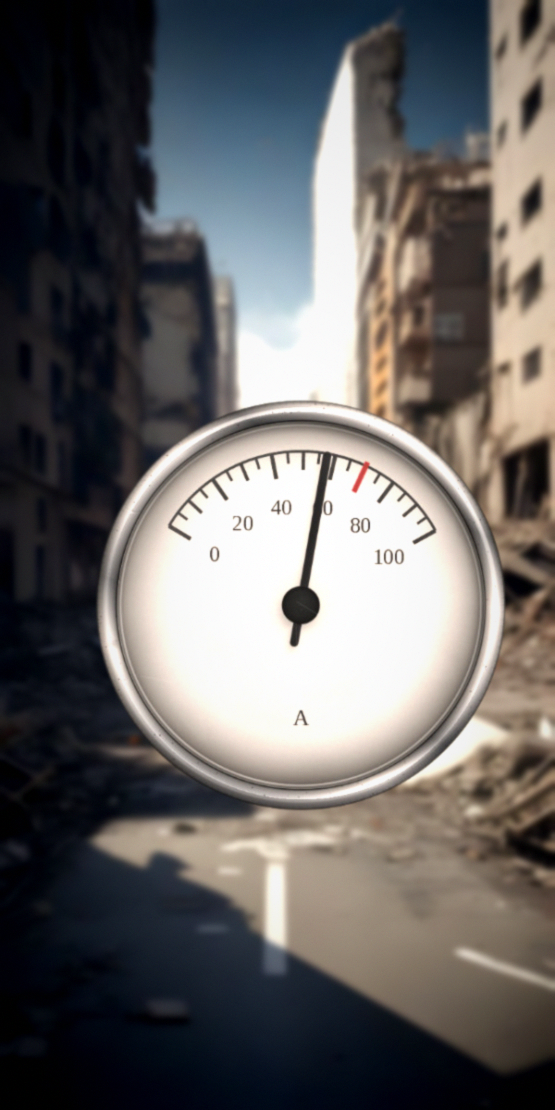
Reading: 57.5 A
